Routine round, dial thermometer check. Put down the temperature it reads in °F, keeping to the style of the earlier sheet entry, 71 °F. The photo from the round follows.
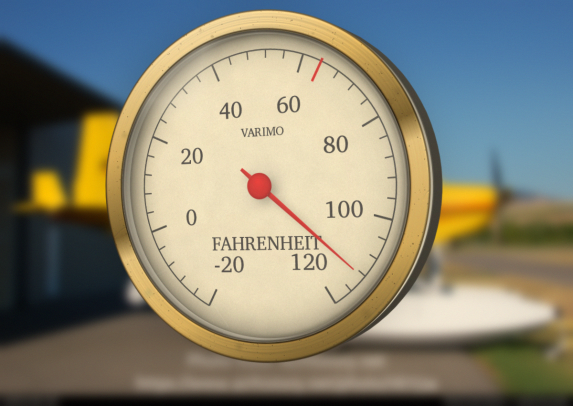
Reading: 112 °F
